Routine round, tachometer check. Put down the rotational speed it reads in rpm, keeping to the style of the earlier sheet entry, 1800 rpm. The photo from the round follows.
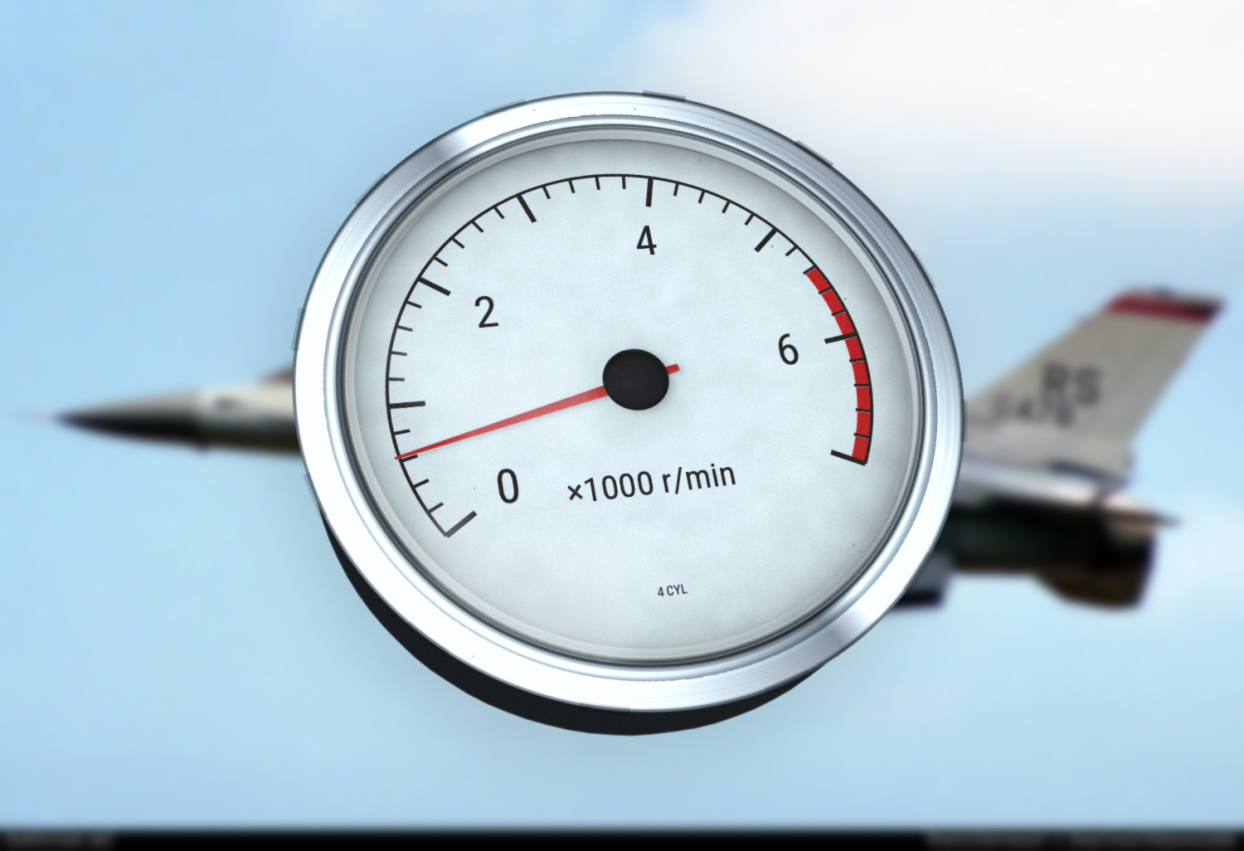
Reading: 600 rpm
